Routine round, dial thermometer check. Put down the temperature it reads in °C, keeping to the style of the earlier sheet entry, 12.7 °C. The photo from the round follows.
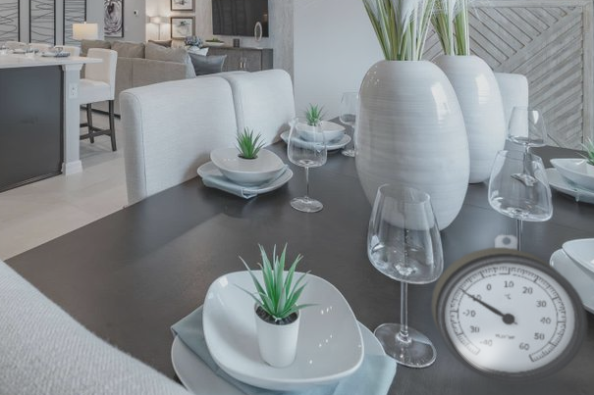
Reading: -10 °C
